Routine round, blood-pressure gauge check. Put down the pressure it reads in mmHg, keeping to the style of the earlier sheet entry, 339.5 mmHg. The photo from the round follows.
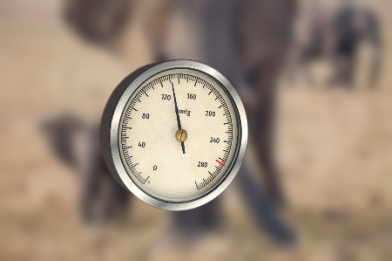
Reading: 130 mmHg
